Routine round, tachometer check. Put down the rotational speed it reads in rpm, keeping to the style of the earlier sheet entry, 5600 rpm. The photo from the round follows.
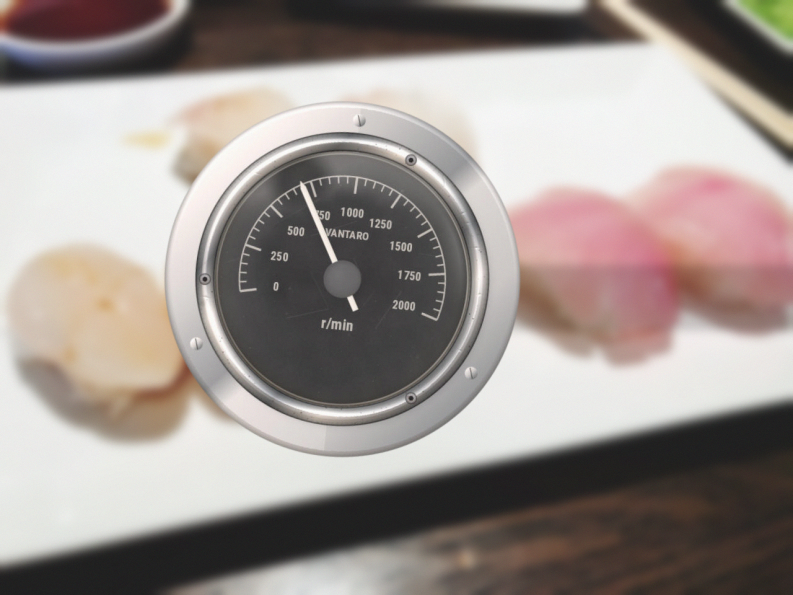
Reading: 700 rpm
